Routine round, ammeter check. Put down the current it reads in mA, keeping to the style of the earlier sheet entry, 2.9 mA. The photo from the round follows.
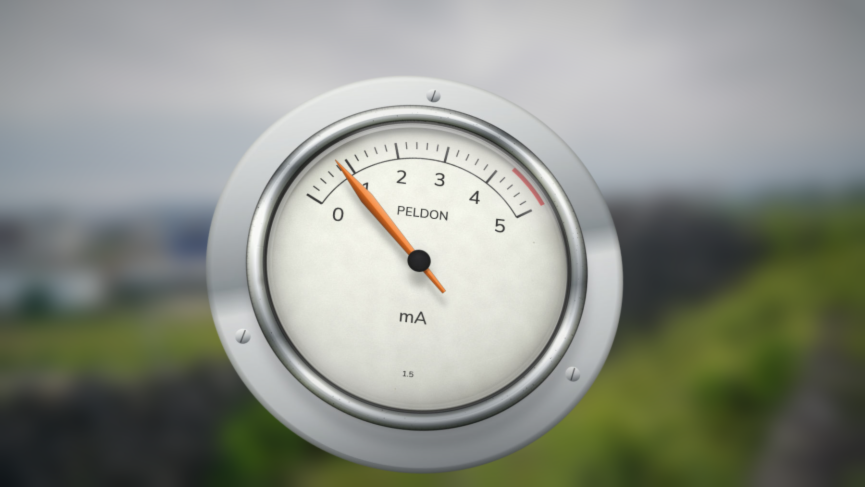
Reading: 0.8 mA
